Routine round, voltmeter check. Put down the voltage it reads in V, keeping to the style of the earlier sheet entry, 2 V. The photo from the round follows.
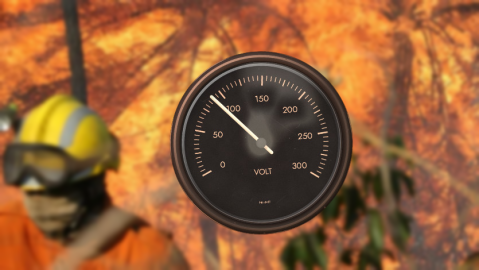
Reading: 90 V
